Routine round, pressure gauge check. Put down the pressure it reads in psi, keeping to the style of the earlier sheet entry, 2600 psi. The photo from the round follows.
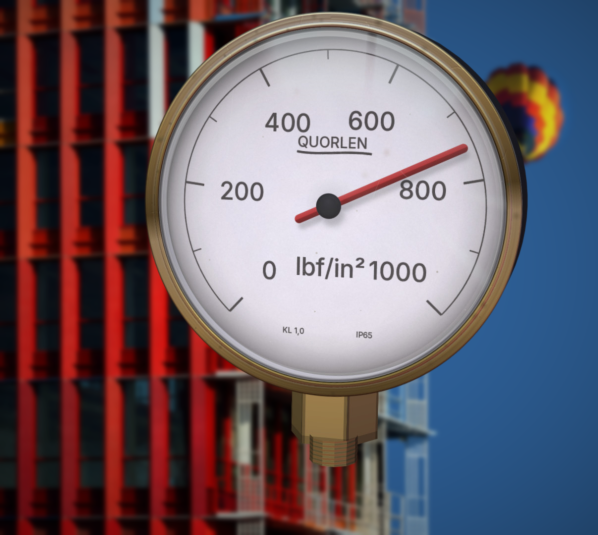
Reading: 750 psi
